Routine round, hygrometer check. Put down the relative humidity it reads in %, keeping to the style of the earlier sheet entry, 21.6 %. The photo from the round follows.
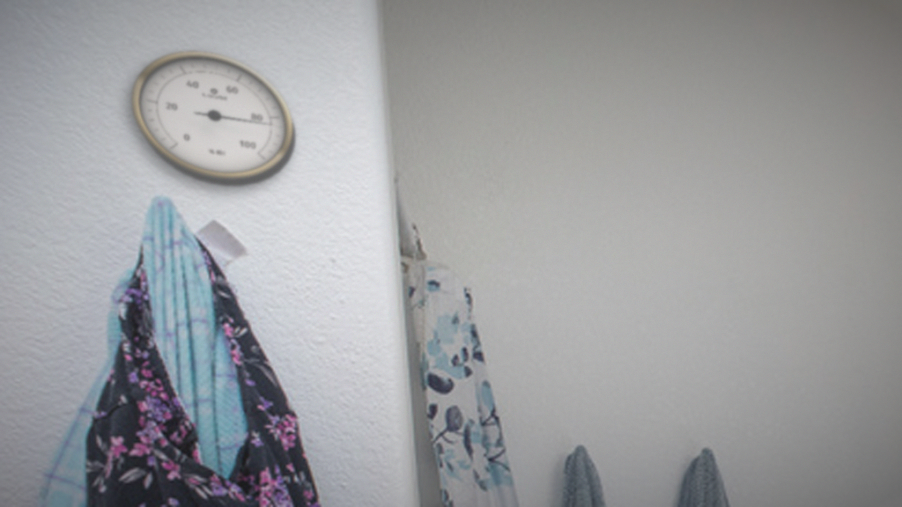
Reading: 84 %
